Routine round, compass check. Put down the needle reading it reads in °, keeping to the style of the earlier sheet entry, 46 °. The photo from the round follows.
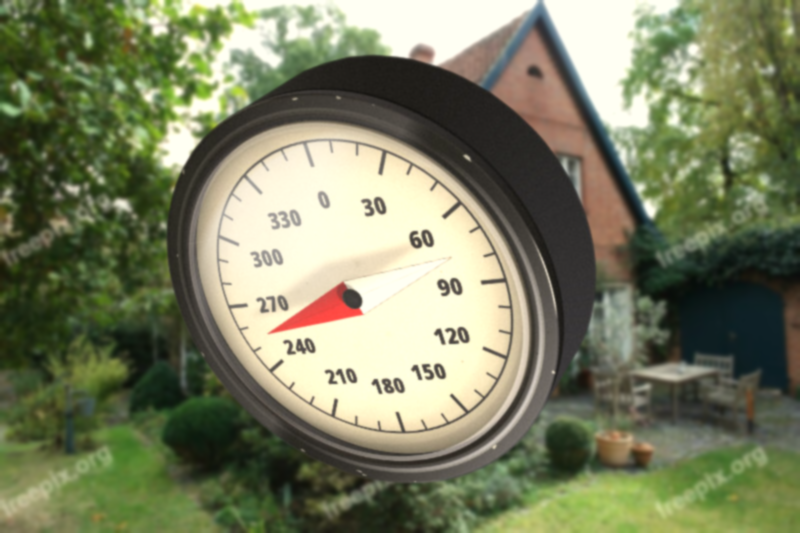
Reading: 255 °
